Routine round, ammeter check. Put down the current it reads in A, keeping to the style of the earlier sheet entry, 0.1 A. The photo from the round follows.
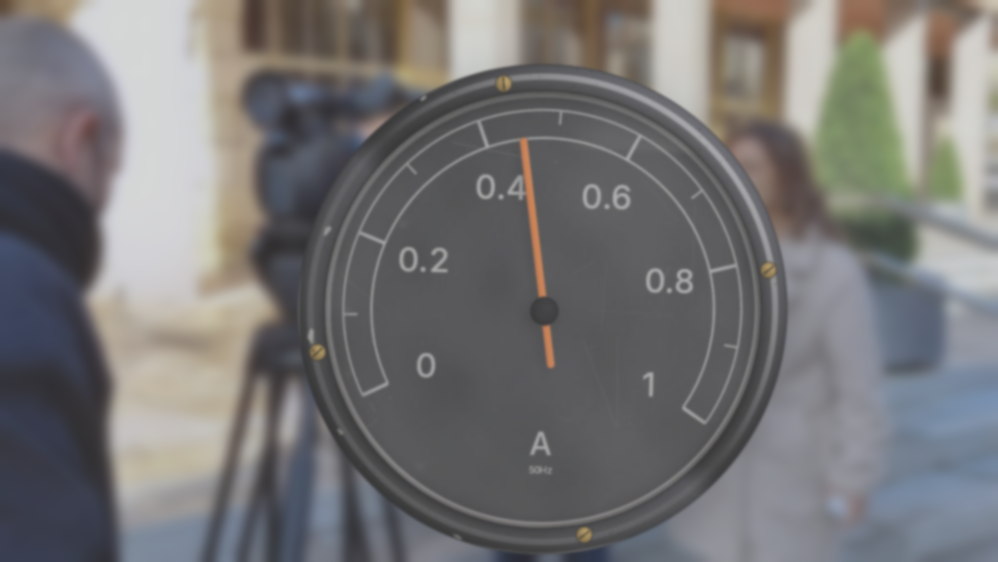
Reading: 0.45 A
